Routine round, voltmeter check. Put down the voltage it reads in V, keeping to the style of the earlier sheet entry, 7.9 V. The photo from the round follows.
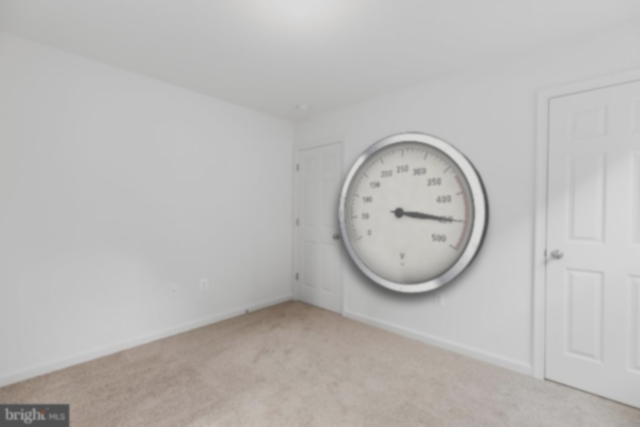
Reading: 450 V
